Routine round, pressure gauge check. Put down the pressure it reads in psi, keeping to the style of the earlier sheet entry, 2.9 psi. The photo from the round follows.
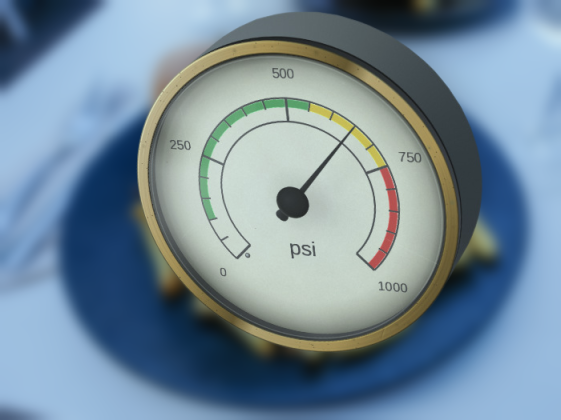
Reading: 650 psi
